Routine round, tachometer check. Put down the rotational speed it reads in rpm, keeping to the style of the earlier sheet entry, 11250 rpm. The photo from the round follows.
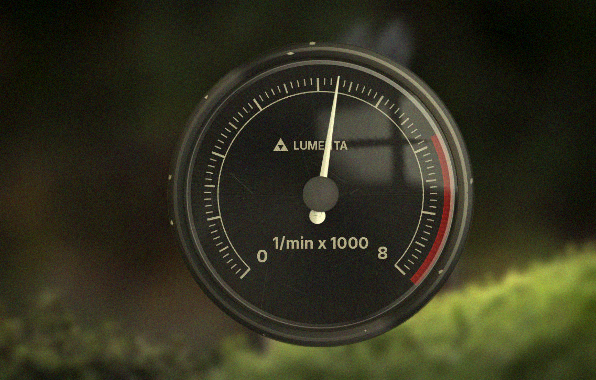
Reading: 4300 rpm
